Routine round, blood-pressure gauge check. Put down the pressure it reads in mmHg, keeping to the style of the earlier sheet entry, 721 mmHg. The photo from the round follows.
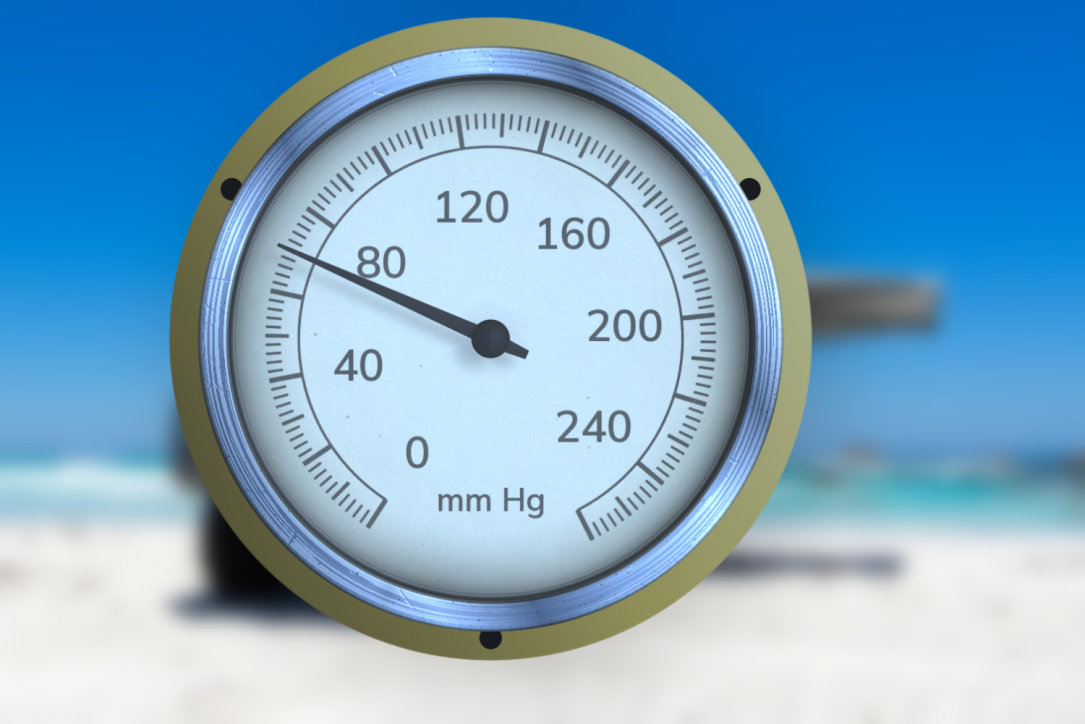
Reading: 70 mmHg
